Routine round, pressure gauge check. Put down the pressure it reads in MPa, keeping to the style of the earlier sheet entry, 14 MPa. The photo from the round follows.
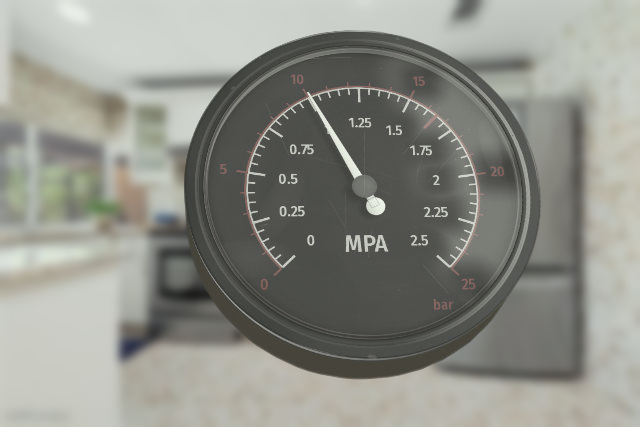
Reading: 1 MPa
